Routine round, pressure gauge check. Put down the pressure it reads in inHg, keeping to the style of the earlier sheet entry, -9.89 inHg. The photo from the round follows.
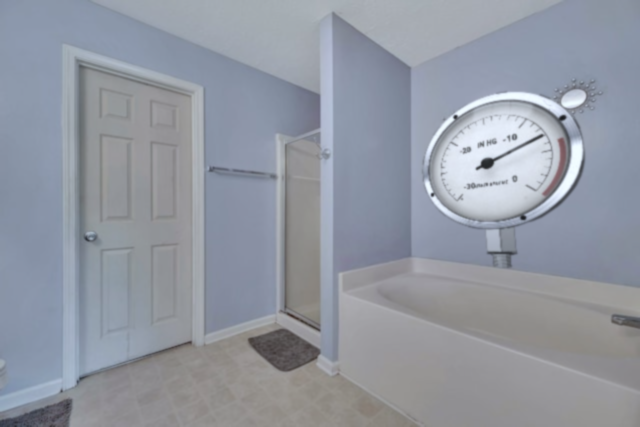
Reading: -7 inHg
